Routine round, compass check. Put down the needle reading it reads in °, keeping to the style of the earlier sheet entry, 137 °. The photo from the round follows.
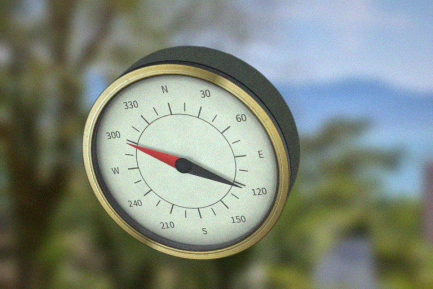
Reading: 300 °
